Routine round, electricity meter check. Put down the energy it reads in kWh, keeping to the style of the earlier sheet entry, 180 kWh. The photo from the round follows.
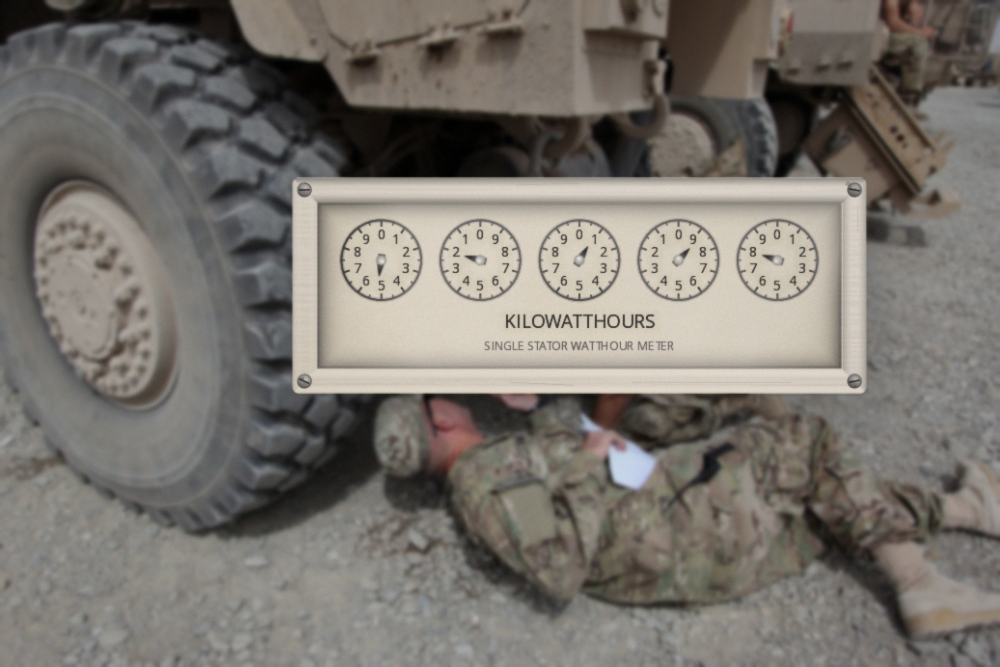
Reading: 52088 kWh
